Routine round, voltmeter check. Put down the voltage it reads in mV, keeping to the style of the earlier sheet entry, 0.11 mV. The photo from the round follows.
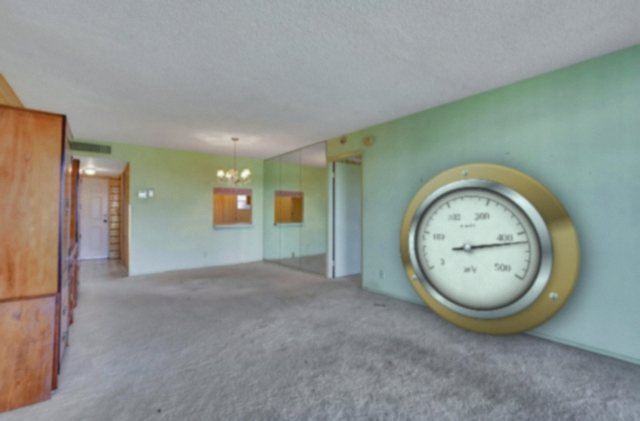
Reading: 420 mV
